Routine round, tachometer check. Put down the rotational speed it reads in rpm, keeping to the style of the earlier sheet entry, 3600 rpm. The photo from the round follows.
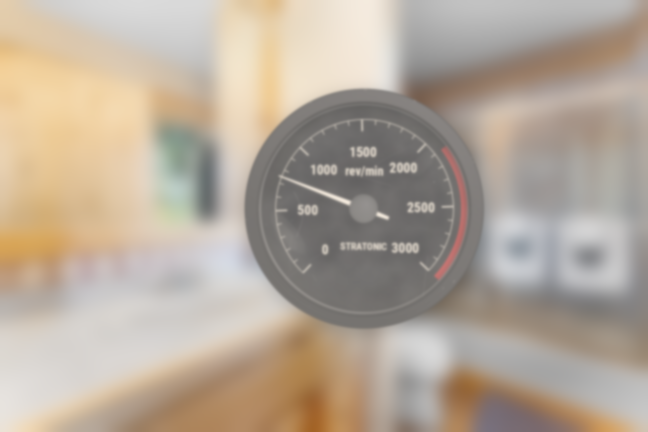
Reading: 750 rpm
